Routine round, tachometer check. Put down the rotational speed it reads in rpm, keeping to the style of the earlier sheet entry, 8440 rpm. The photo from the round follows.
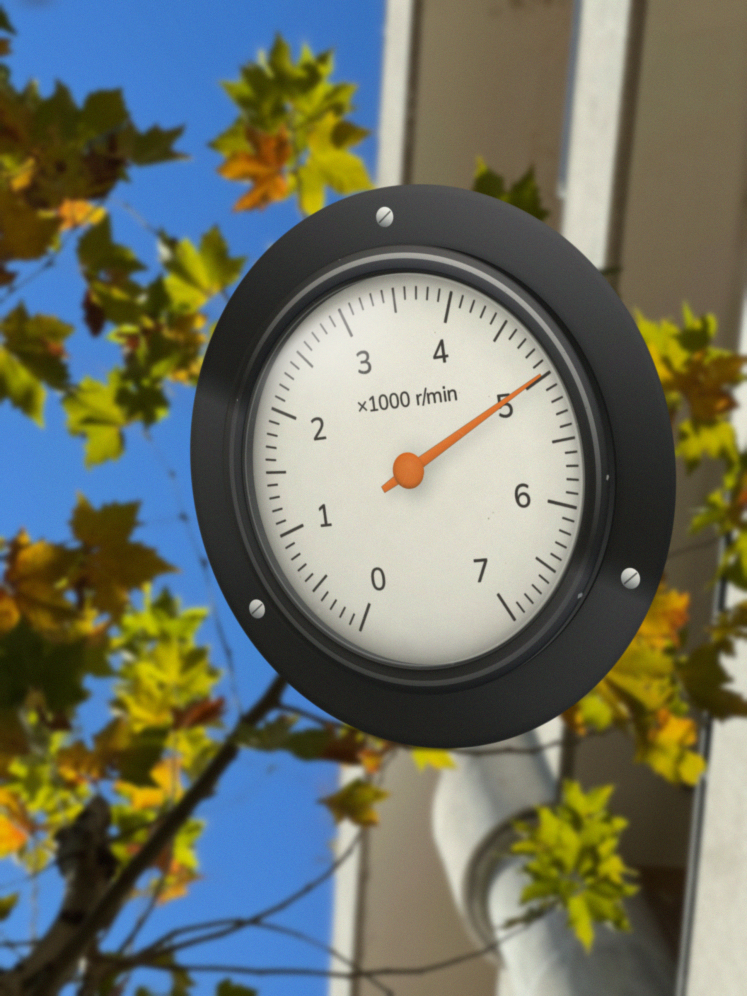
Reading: 5000 rpm
